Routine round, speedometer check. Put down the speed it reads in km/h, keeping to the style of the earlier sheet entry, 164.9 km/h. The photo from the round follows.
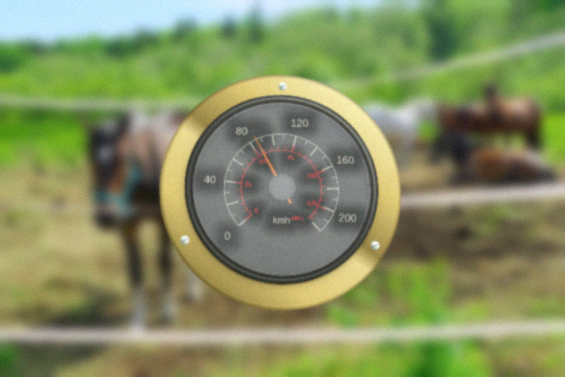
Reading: 85 km/h
